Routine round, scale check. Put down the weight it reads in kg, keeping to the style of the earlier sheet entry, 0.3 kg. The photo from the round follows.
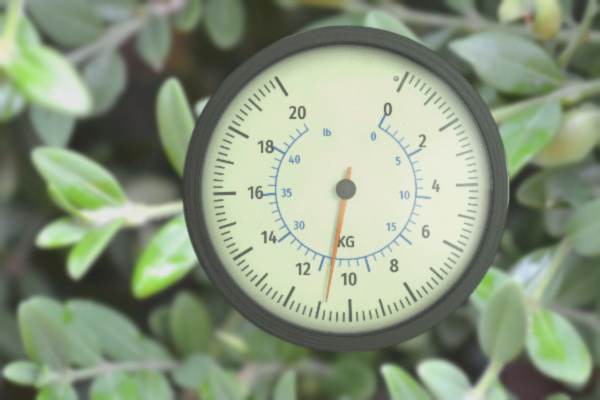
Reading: 10.8 kg
